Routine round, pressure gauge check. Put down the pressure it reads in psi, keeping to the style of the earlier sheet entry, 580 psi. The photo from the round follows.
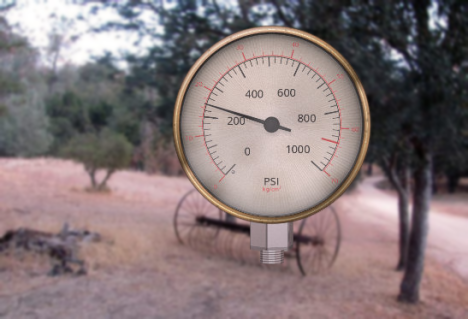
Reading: 240 psi
